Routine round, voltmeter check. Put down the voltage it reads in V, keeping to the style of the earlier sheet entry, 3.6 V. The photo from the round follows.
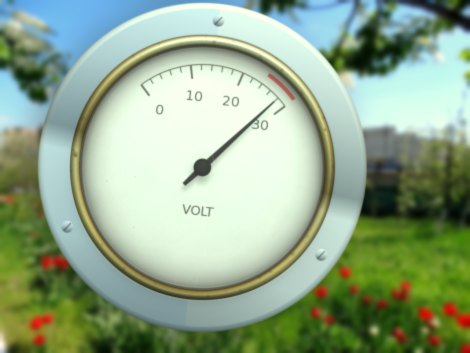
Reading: 28 V
